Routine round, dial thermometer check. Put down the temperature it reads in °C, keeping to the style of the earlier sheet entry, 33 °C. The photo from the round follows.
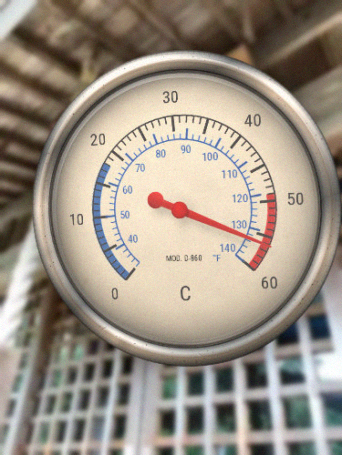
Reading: 56 °C
